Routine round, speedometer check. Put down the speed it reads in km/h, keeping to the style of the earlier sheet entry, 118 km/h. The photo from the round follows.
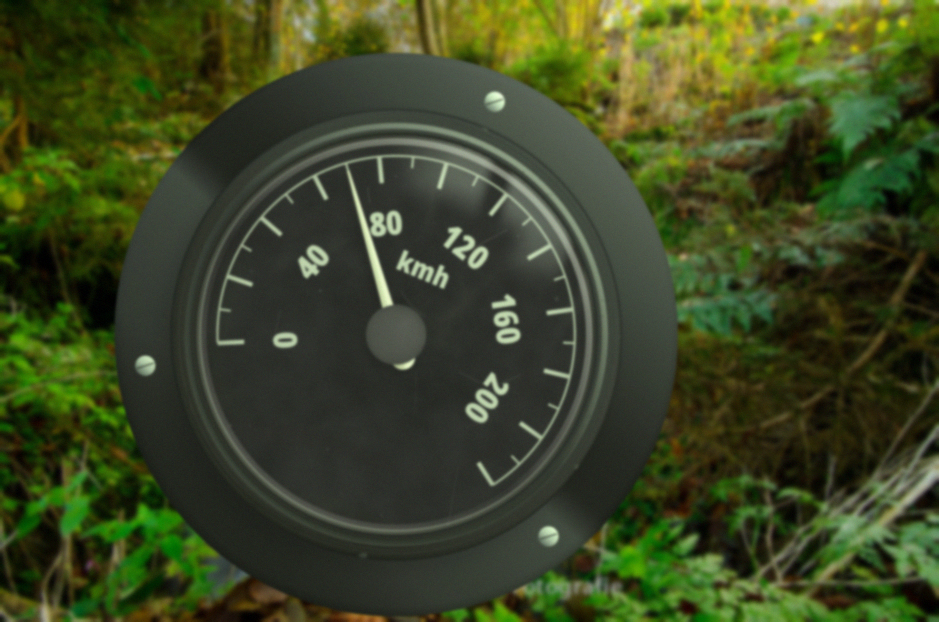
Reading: 70 km/h
